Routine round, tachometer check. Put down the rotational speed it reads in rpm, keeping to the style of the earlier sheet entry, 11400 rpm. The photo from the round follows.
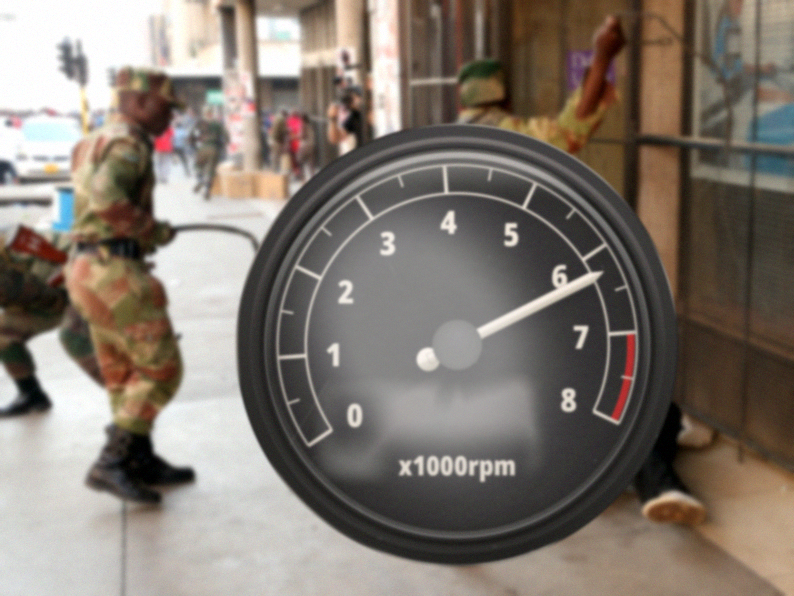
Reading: 6250 rpm
